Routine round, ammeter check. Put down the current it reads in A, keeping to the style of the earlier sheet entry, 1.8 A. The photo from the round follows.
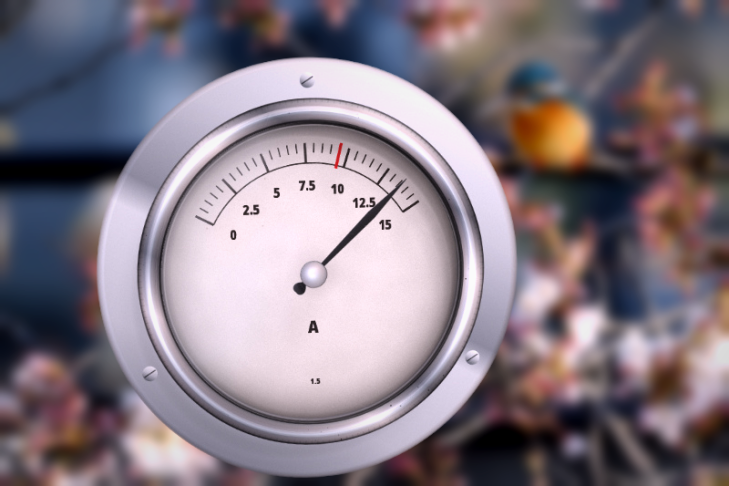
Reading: 13.5 A
